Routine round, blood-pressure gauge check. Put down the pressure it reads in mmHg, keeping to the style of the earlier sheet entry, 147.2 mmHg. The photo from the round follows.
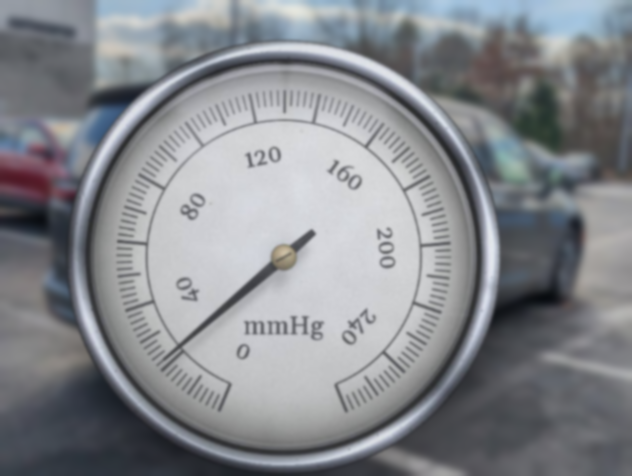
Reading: 22 mmHg
